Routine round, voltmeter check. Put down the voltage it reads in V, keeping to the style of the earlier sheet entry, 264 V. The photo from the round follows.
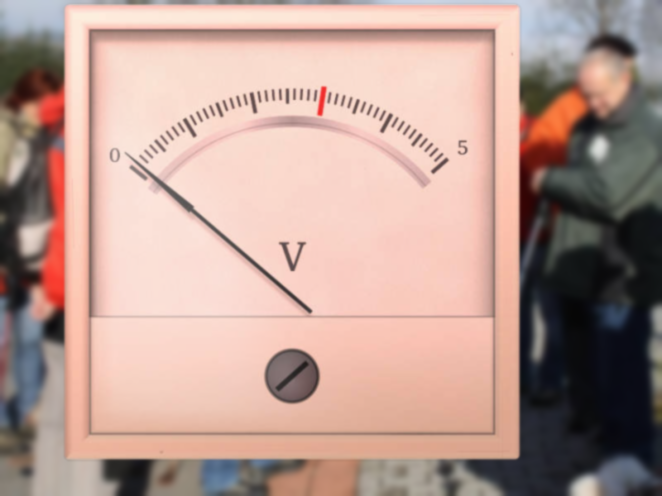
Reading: 0.1 V
